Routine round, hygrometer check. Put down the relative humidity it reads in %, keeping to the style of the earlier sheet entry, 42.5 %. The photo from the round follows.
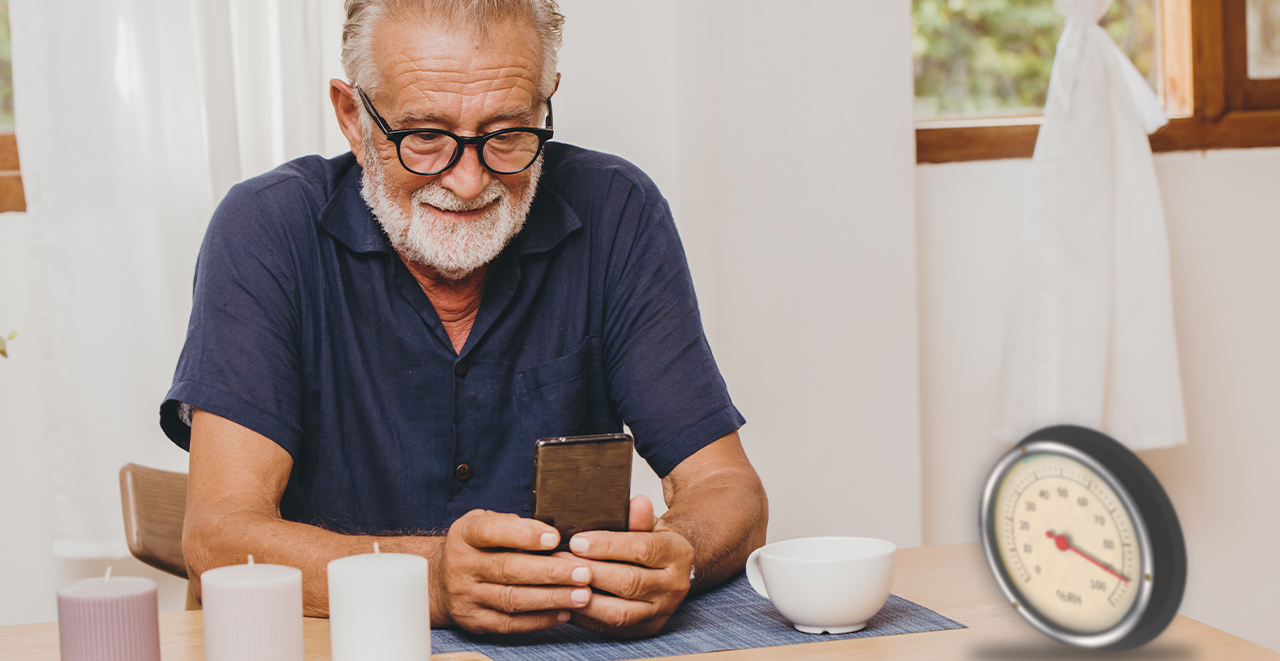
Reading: 90 %
